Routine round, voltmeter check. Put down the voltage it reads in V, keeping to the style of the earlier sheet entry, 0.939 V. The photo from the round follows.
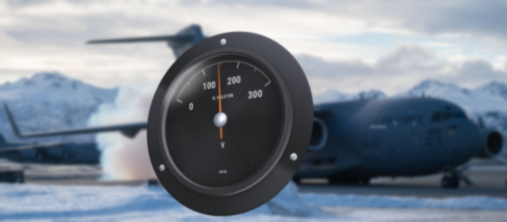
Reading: 150 V
